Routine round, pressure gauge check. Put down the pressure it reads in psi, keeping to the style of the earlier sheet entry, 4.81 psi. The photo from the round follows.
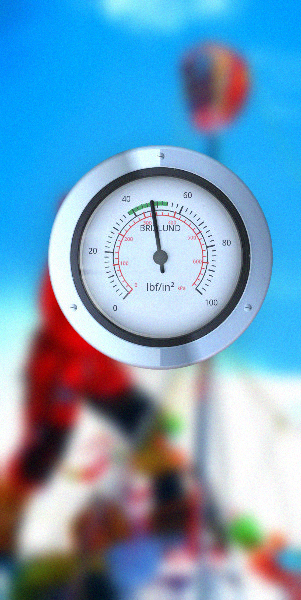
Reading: 48 psi
